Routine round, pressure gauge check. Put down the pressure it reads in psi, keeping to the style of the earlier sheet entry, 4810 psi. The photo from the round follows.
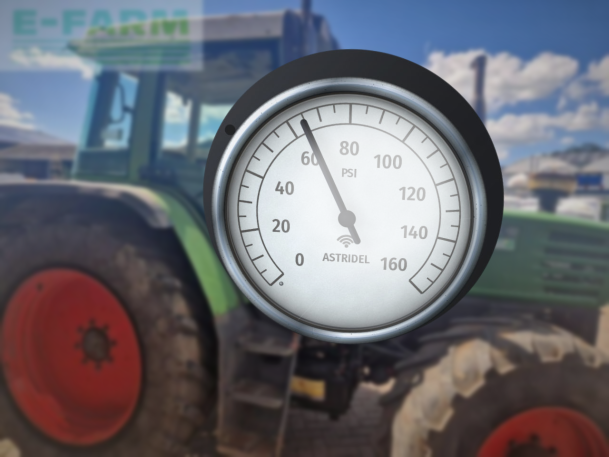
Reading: 65 psi
